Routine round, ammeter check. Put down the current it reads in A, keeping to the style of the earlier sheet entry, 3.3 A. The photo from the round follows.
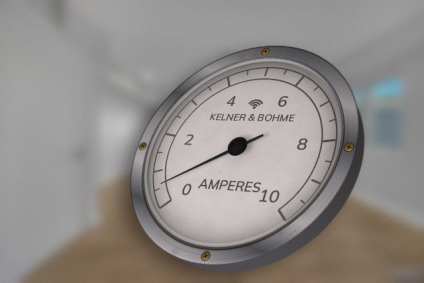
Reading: 0.5 A
